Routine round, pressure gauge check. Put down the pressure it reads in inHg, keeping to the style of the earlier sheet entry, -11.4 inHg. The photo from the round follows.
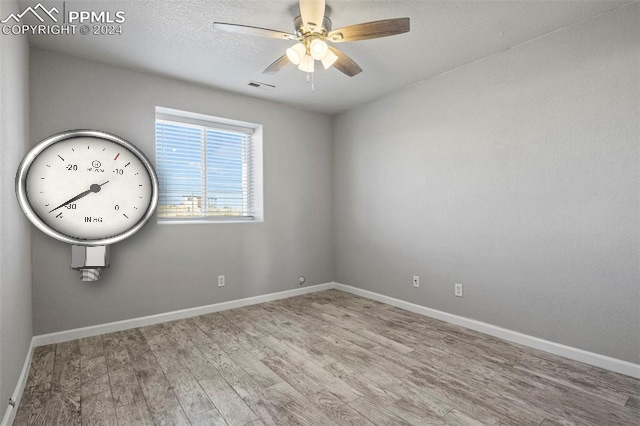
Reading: -29 inHg
